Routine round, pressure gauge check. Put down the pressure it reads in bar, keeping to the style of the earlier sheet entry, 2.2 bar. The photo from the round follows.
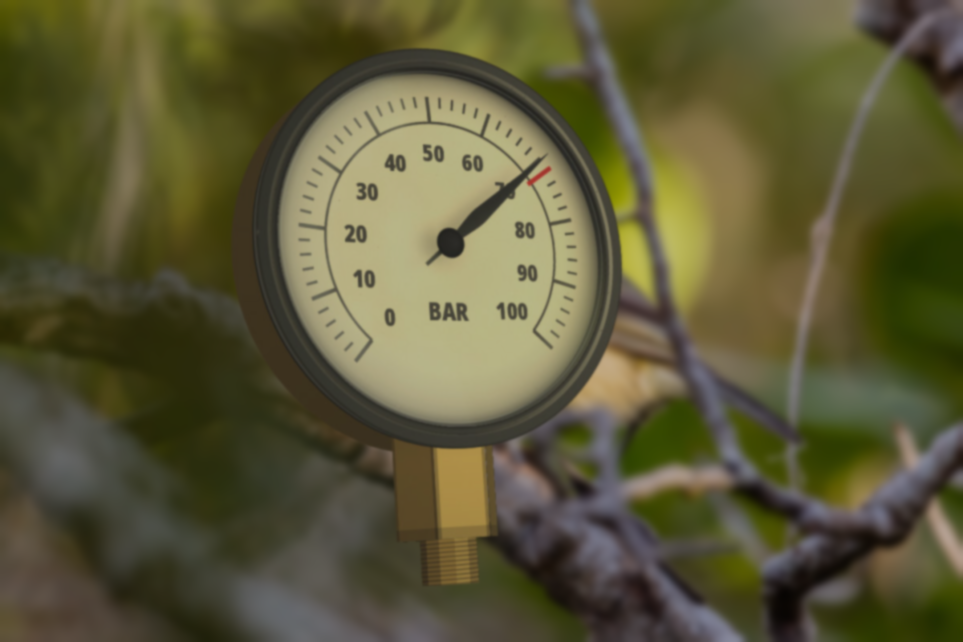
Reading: 70 bar
